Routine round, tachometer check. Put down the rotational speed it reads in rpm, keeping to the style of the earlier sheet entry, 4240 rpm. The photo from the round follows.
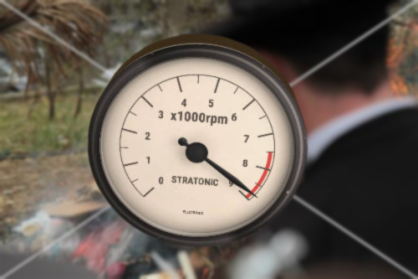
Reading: 8750 rpm
